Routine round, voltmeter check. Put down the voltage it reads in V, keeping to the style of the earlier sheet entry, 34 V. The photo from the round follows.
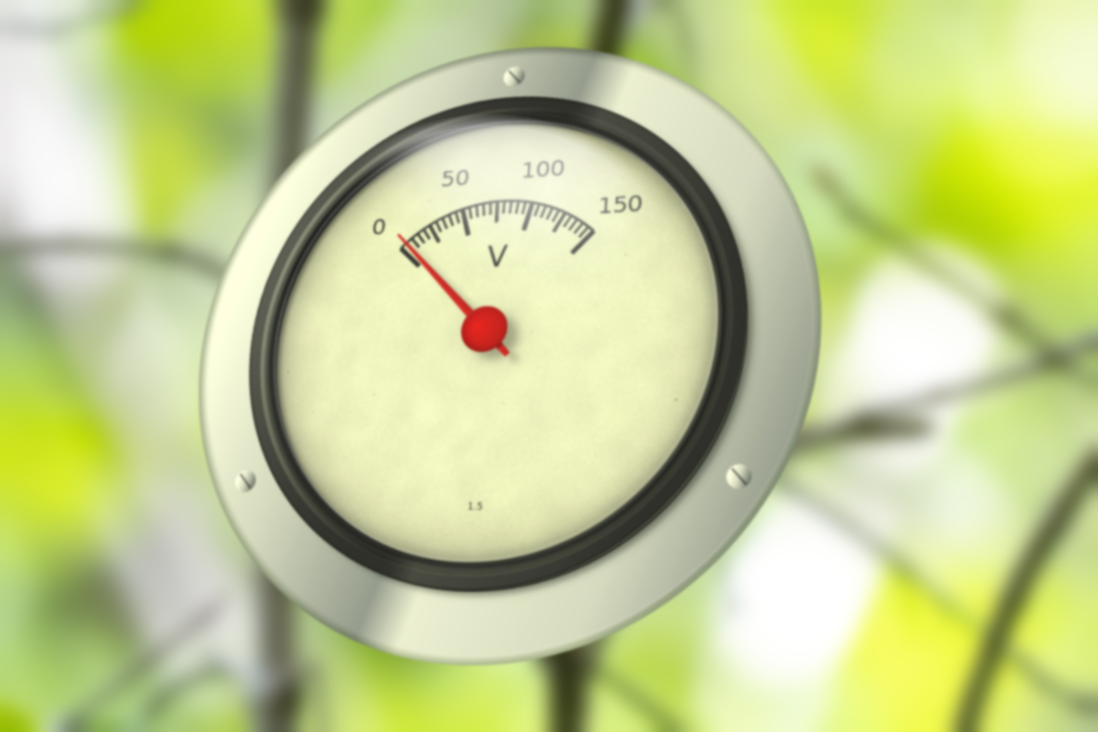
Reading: 5 V
